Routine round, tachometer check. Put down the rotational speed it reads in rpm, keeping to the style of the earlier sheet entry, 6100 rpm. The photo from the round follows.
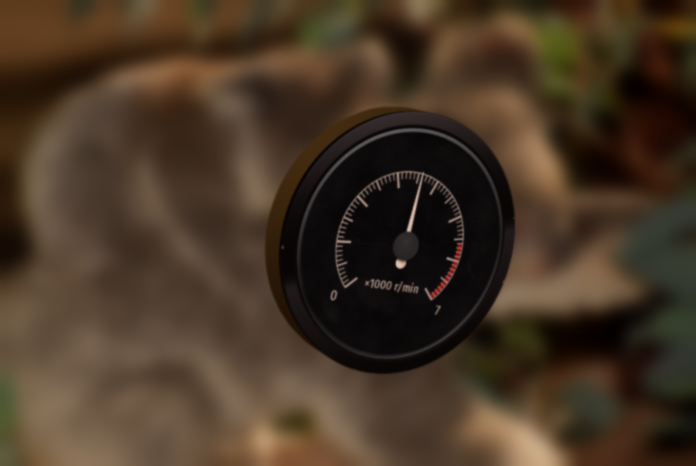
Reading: 3500 rpm
